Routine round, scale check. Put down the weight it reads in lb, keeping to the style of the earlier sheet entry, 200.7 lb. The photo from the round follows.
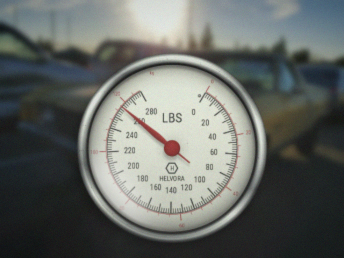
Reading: 260 lb
